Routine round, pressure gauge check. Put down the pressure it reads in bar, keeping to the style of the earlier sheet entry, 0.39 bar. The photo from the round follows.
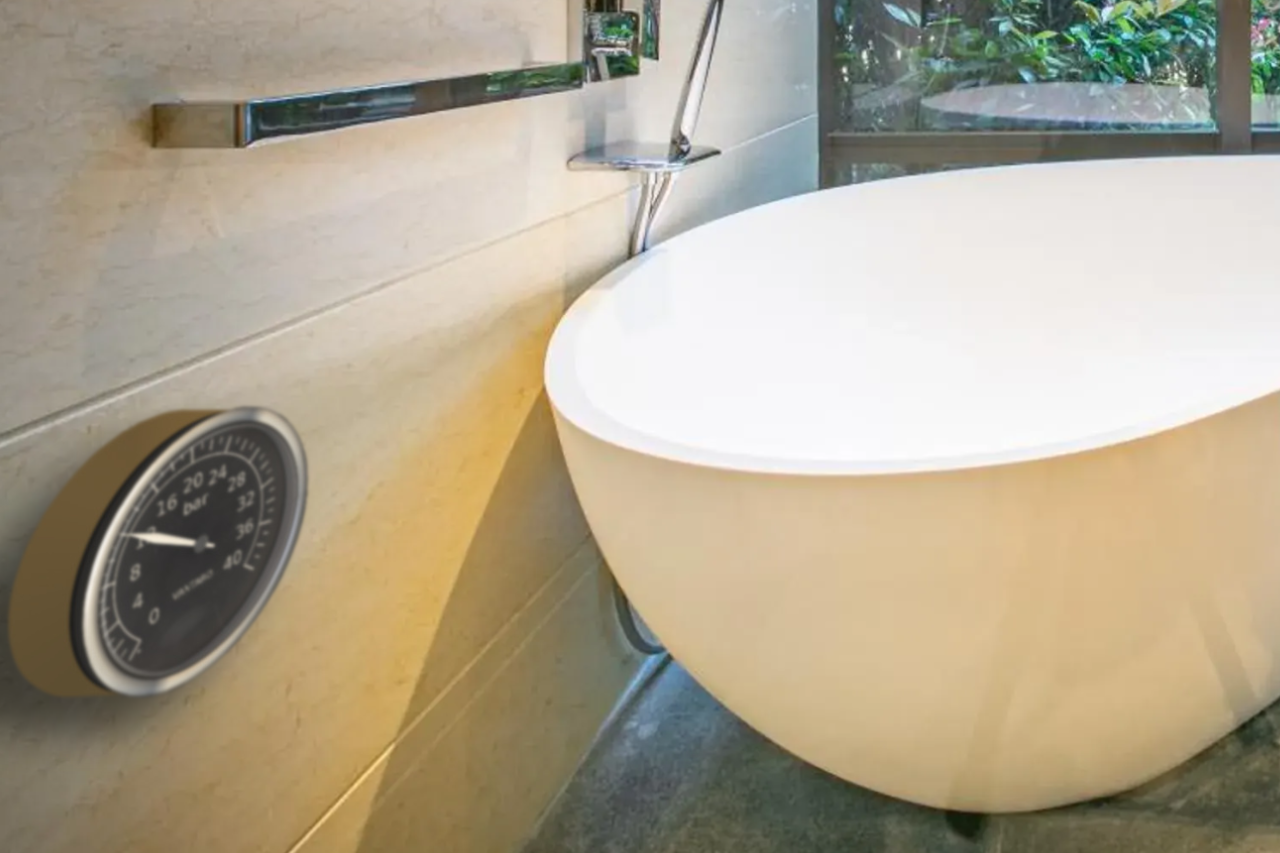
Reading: 12 bar
